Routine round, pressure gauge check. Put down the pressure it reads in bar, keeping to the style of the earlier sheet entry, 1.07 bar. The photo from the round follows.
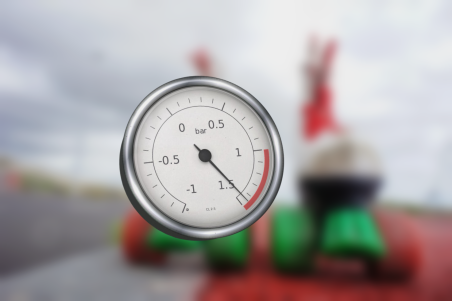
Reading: 1.45 bar
